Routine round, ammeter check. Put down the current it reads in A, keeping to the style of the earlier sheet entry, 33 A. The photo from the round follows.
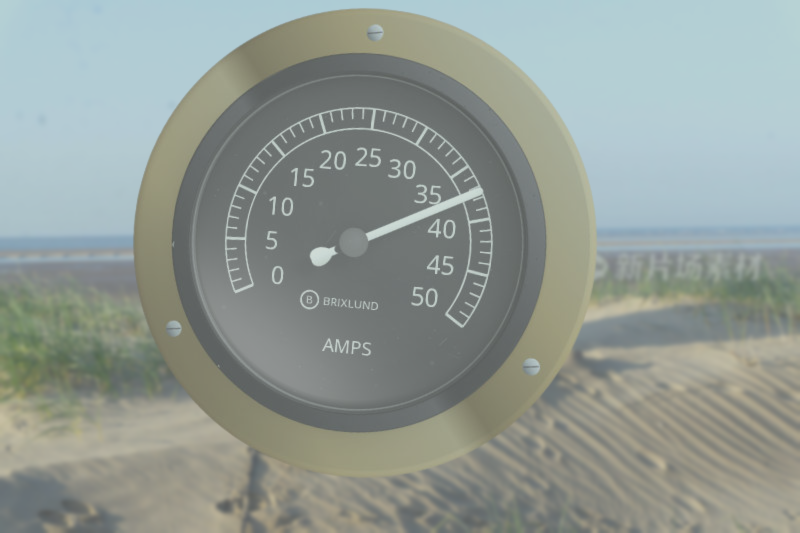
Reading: 37.5 A
